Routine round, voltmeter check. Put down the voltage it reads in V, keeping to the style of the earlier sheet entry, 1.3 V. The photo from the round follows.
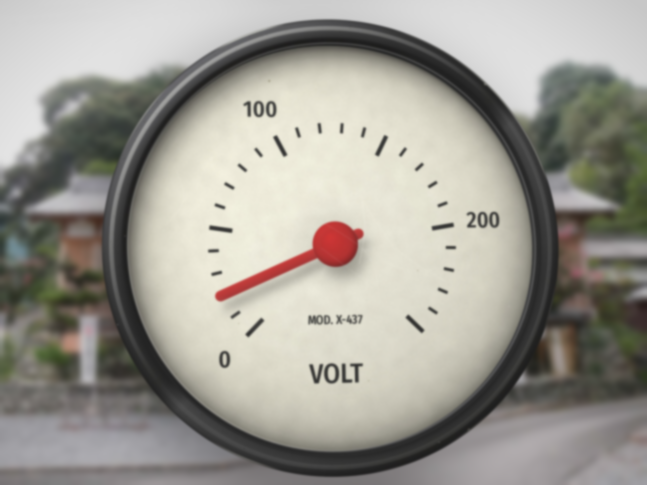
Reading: 20 V
